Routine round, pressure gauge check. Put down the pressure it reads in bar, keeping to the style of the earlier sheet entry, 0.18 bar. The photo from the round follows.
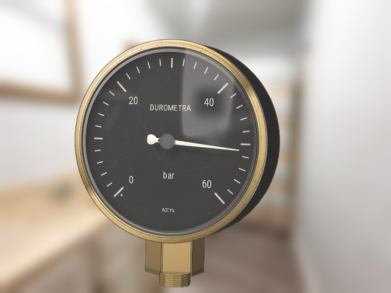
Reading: 51 bar
